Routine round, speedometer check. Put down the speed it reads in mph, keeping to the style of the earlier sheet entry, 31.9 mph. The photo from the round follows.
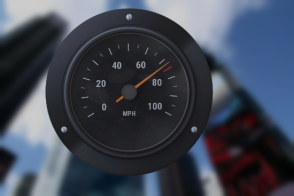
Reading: 72.5 mph
